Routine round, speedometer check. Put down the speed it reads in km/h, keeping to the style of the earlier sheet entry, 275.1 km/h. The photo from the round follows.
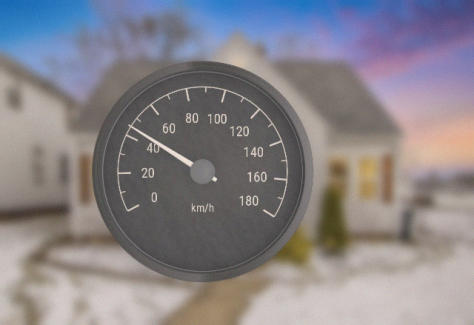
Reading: 45 km/h
